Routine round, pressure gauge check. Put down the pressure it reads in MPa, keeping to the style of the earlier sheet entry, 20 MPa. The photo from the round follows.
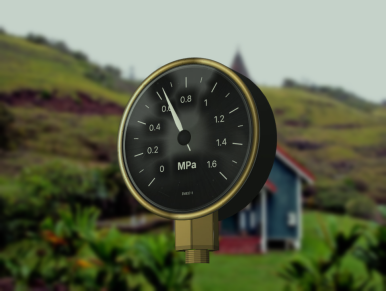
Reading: 0.65 MPa
